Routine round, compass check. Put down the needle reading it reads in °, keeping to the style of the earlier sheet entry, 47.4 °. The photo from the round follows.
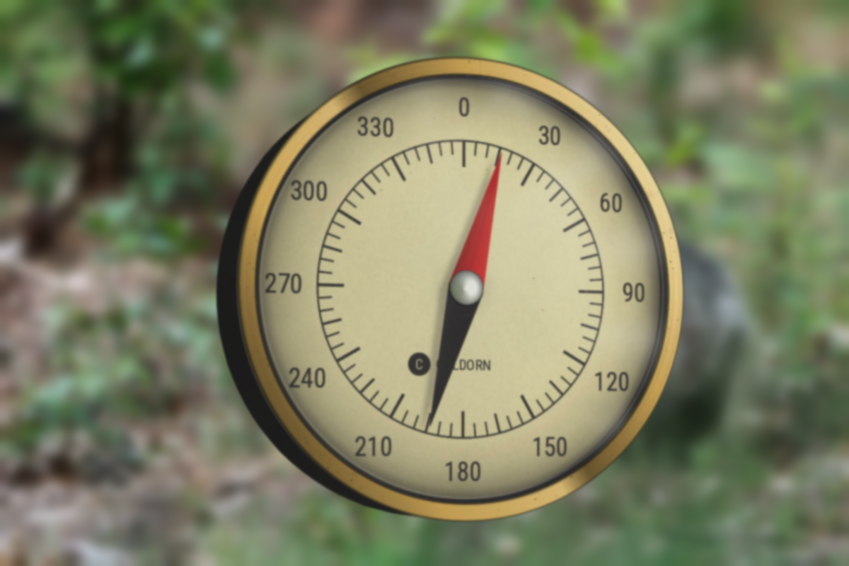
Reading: 15 °
